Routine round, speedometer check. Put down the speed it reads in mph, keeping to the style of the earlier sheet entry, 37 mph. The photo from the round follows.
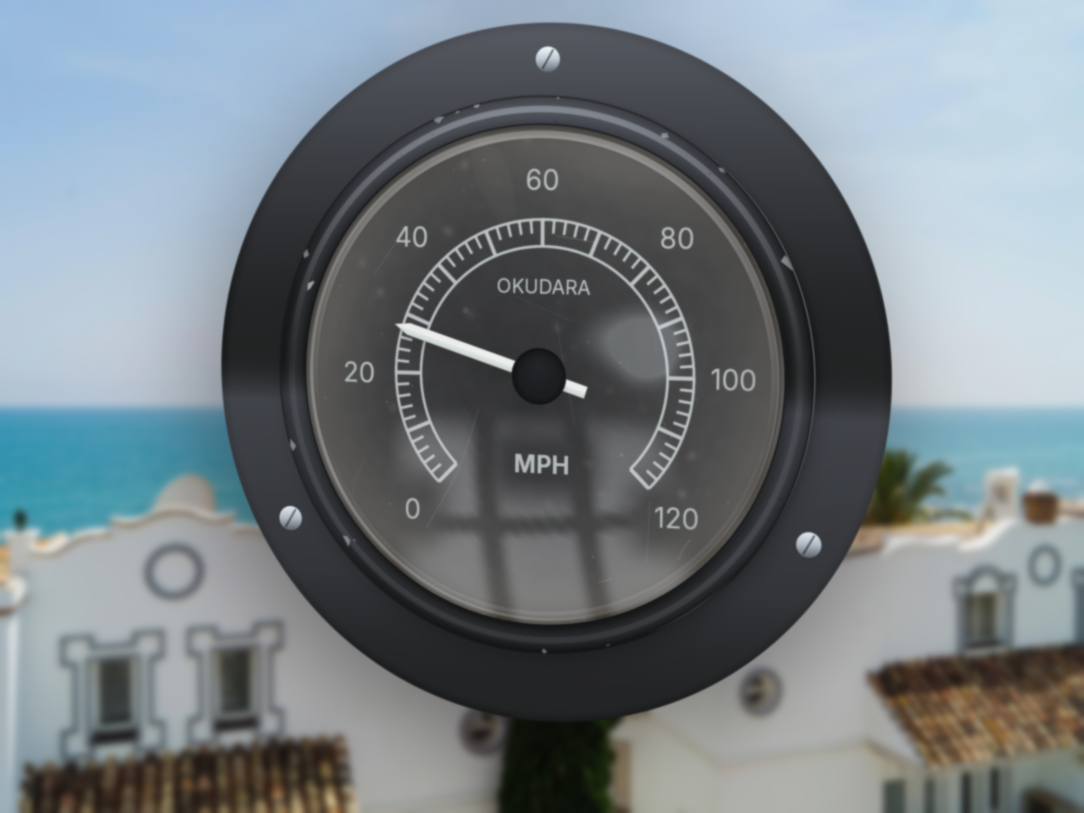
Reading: 28 mph
